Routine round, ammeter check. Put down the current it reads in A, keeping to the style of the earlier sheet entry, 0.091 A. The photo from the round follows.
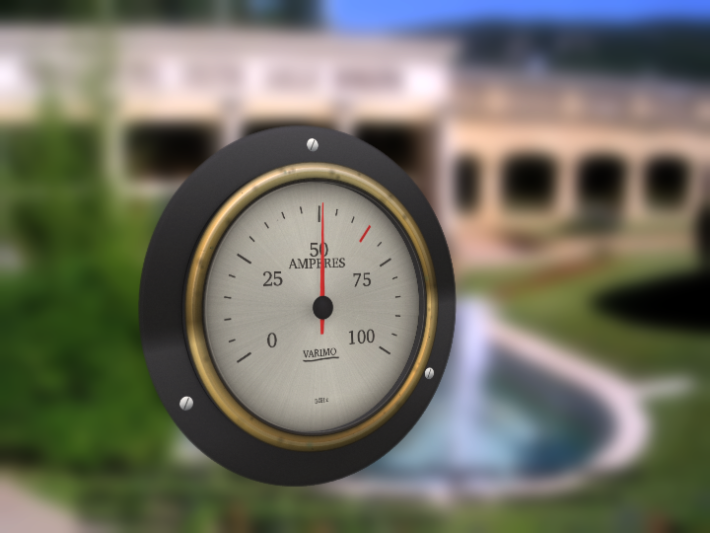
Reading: 50 A
